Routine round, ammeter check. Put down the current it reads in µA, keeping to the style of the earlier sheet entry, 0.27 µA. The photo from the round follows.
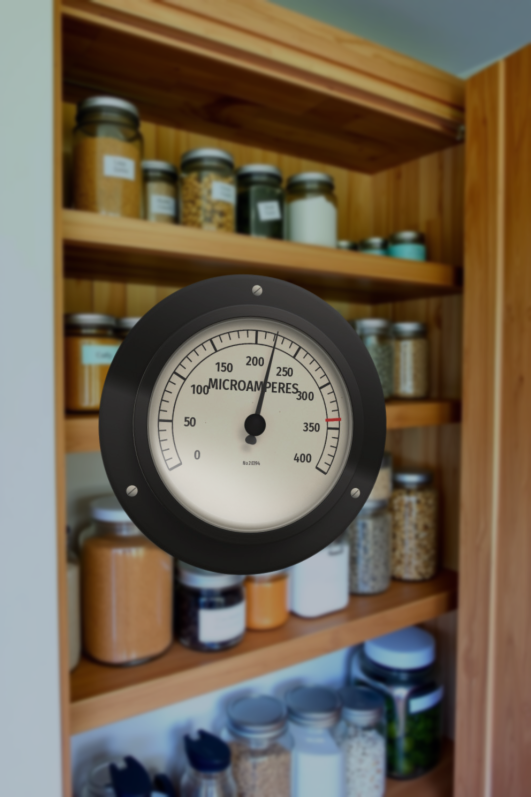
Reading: 220 µA
